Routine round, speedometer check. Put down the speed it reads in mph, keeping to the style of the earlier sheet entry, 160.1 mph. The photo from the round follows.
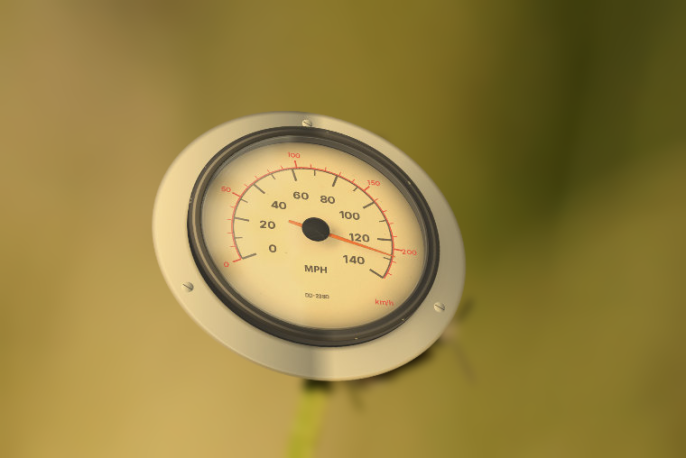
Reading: 130 mph
